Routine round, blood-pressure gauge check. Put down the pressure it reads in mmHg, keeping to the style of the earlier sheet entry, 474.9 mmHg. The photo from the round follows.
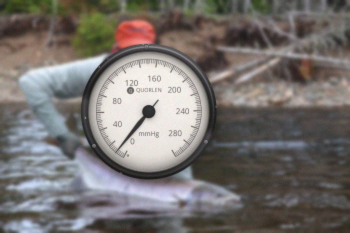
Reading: 10 mmHg
